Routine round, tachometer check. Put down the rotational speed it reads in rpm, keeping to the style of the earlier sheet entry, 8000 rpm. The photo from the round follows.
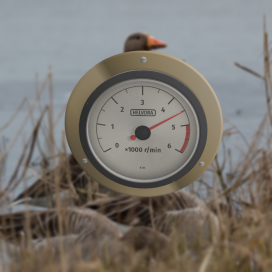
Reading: 4500 rpm
